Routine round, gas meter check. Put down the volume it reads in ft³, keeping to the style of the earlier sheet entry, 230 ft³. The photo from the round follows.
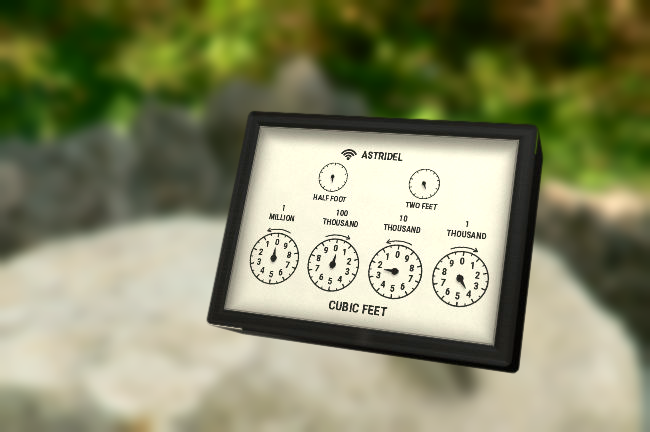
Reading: 2400 ft³
